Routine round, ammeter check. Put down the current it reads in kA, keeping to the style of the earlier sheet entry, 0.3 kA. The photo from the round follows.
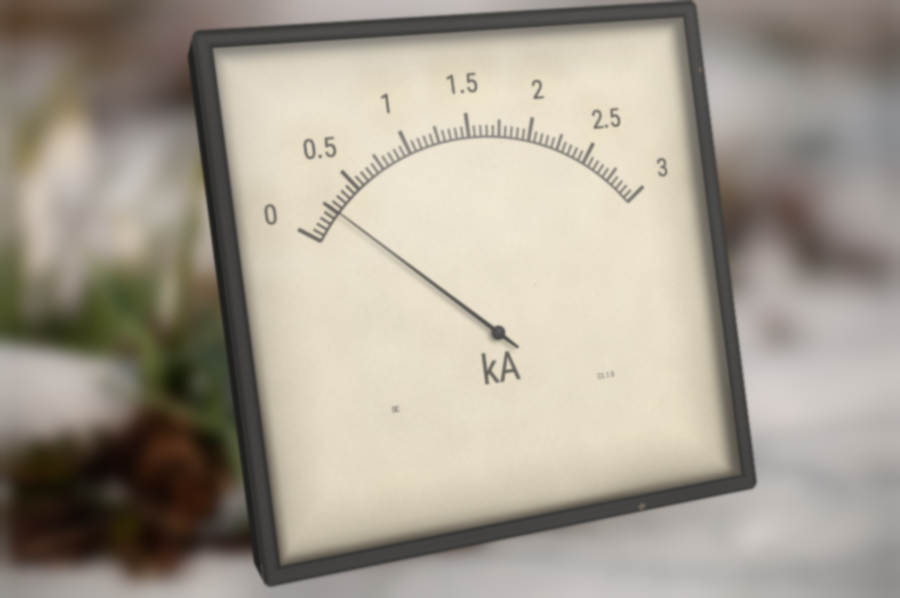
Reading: 0.25 kA
